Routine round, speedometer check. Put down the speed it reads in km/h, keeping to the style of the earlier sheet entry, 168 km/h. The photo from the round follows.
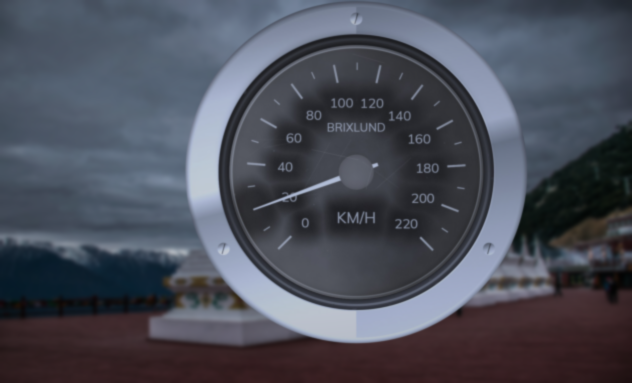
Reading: 20 km/h
